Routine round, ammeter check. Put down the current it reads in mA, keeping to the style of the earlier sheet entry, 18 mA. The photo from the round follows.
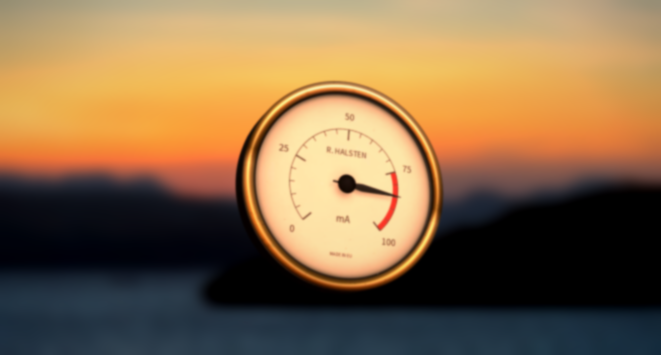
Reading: 85 mA
